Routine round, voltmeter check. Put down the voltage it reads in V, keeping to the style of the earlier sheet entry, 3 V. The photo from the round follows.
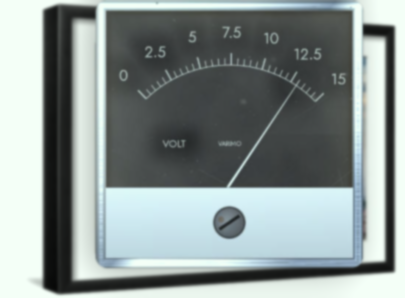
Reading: 13 V
